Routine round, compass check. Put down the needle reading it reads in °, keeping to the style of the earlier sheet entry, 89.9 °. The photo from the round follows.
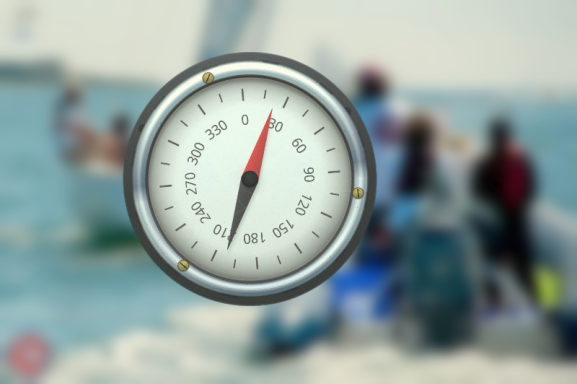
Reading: 22.5 °
